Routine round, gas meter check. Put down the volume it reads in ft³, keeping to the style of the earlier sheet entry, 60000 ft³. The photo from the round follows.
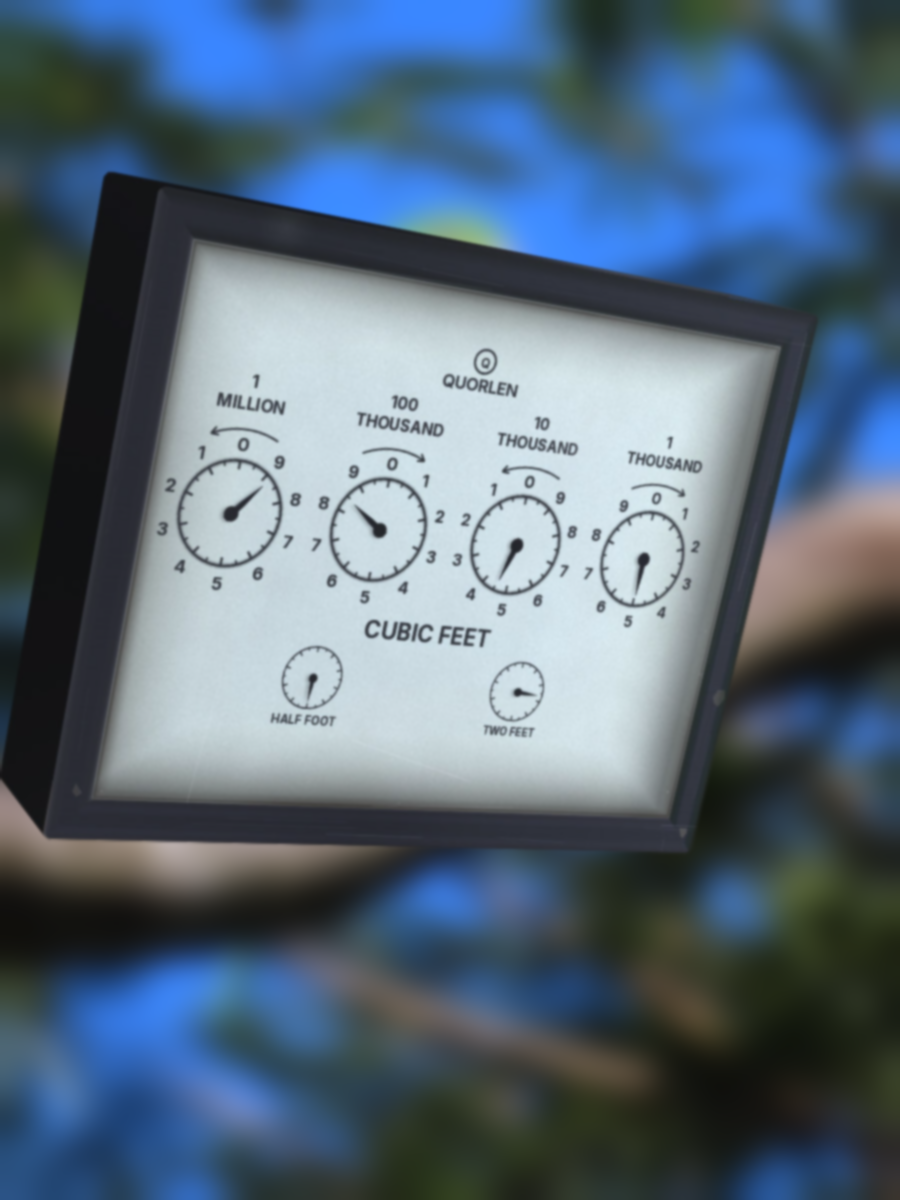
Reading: 884500 ft³
